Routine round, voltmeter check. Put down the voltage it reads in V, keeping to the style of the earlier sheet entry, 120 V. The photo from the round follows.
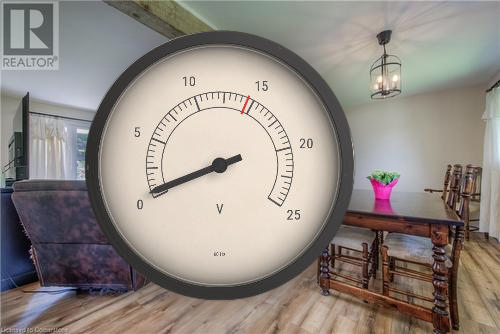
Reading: 0.5 V
